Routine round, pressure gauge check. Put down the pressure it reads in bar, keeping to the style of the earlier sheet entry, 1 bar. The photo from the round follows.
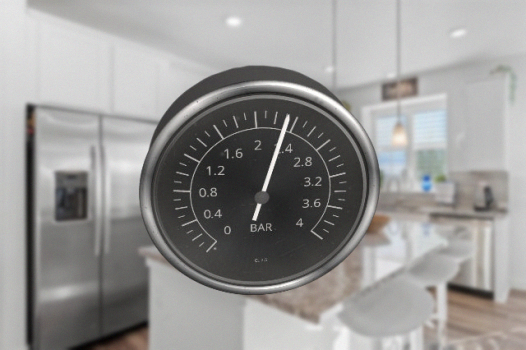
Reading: 2.3 bar
